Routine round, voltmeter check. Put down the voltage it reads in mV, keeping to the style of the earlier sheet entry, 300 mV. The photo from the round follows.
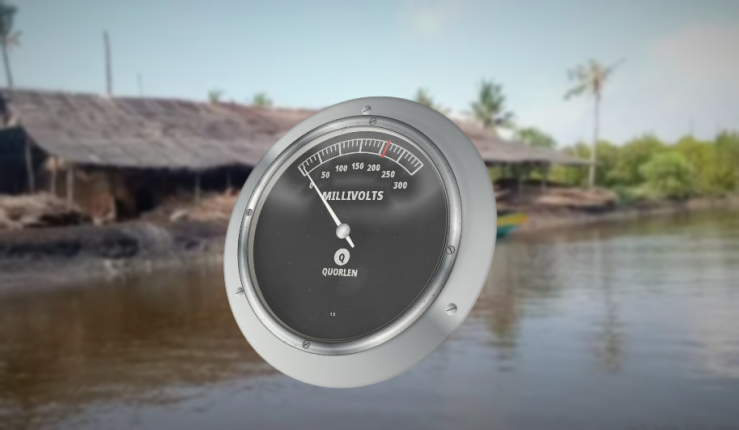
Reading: 10 mV
